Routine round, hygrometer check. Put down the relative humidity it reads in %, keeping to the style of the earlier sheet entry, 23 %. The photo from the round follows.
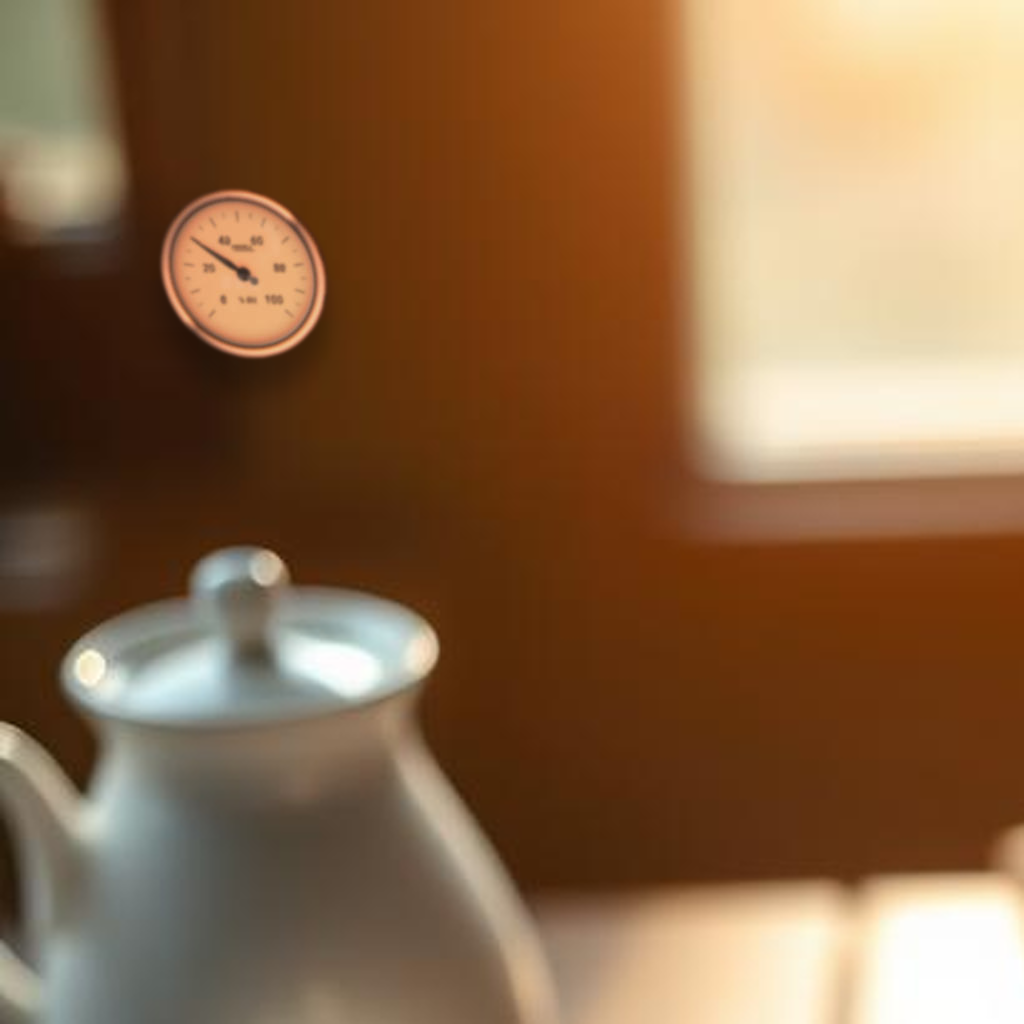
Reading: 30 %
